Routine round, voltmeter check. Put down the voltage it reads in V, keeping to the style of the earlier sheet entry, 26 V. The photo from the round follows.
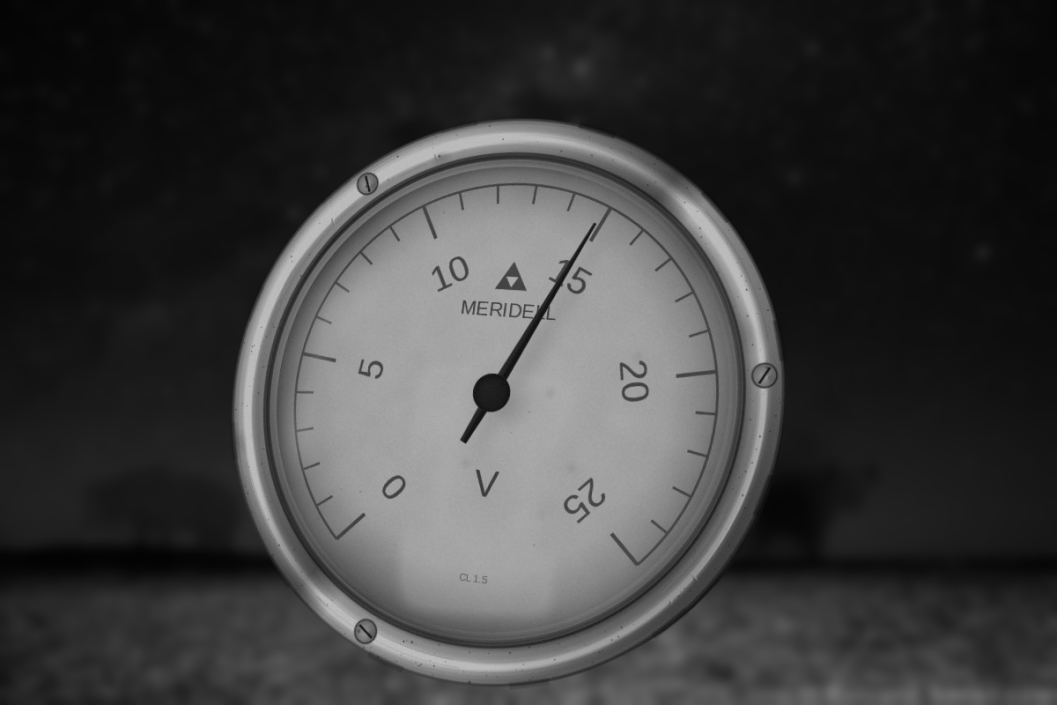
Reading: 15 V
